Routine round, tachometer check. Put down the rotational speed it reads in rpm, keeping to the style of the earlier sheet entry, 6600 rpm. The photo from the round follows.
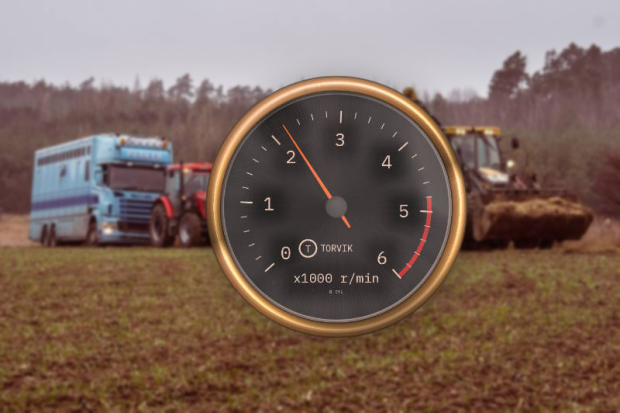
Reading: 2200 rpm
